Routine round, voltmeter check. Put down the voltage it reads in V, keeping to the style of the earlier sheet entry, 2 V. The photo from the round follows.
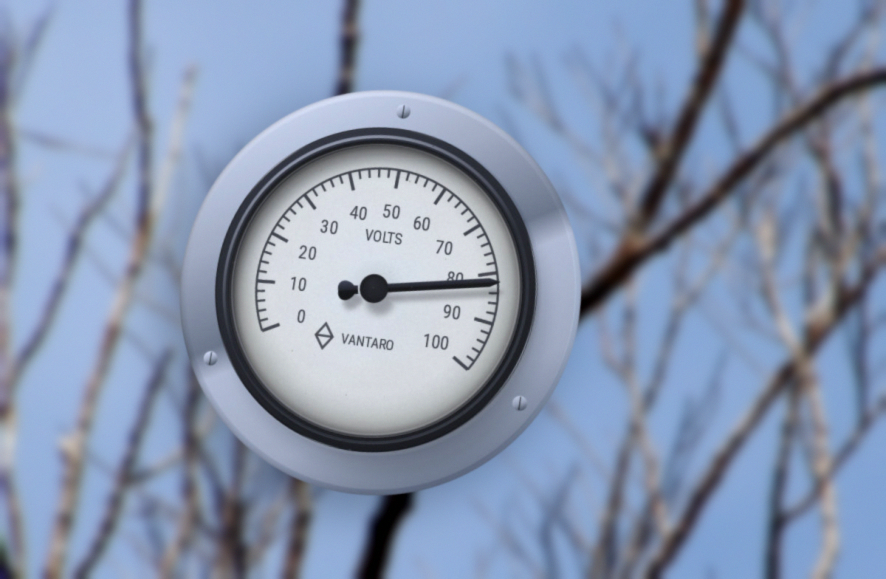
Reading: 82 V
